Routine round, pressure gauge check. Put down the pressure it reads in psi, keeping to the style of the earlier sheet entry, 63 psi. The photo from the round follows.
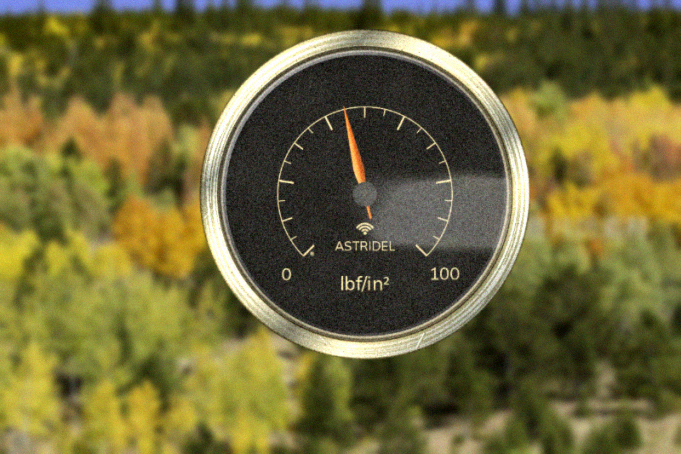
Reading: 45 psi
